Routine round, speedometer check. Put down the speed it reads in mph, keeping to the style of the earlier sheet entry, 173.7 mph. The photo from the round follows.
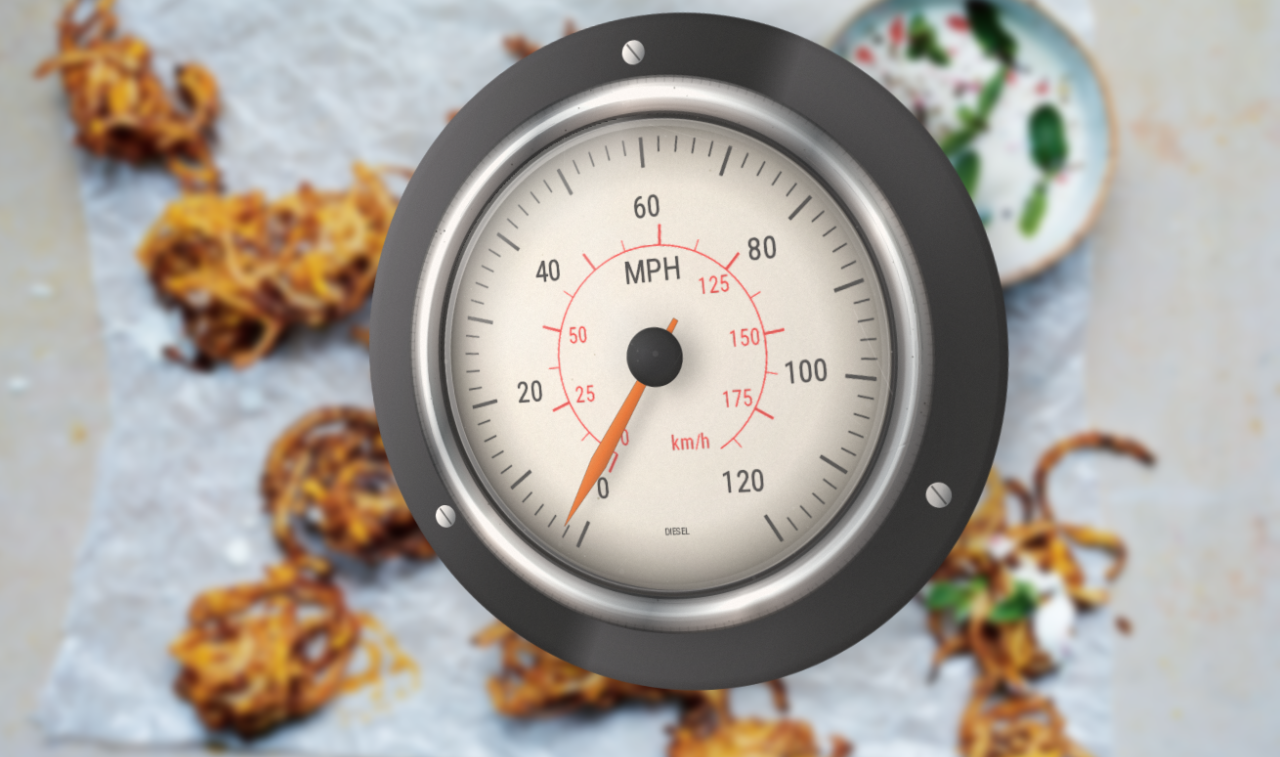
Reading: 2 mph
